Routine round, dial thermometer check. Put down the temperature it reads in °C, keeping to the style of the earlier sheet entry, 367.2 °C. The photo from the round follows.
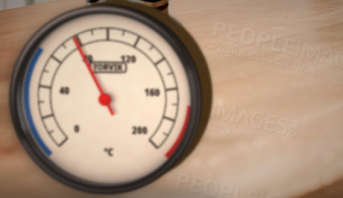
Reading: 80 °C
